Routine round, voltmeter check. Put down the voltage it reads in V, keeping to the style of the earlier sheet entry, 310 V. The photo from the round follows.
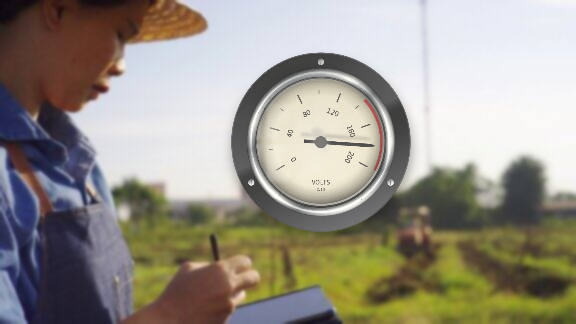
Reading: 180 V
